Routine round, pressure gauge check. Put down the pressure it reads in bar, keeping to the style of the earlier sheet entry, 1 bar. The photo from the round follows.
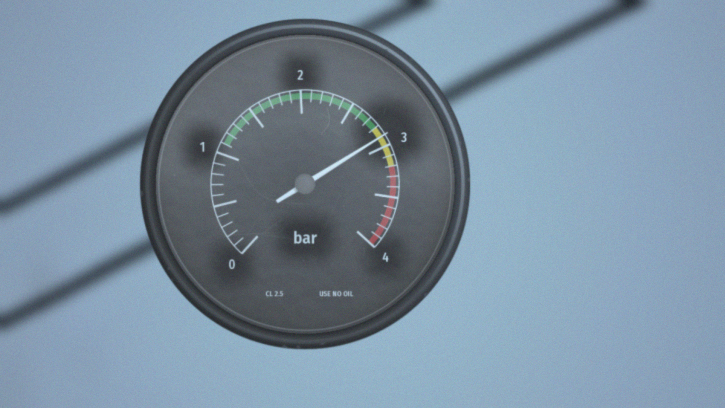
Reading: 2.9 bar
